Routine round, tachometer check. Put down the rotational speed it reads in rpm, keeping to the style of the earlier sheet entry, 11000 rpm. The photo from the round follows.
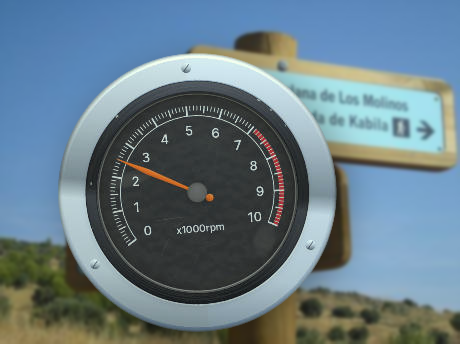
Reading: 2500 rpm
